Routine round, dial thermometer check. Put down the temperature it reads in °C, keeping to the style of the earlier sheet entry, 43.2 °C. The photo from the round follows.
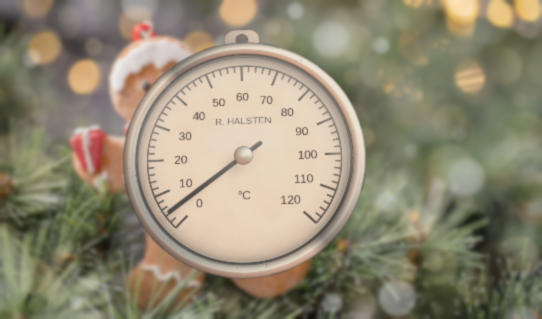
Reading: 4 °C
